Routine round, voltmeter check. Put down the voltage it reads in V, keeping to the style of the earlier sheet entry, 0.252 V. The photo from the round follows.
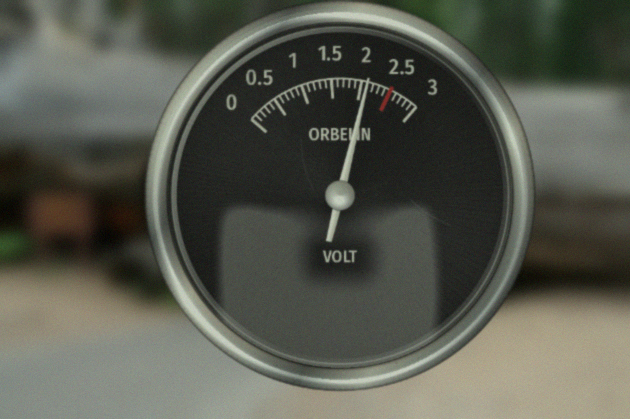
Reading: 2.1 V
